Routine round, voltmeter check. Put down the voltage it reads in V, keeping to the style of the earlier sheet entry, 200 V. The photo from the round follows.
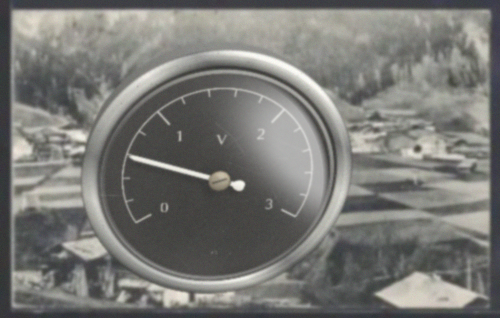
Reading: 0.6 V
